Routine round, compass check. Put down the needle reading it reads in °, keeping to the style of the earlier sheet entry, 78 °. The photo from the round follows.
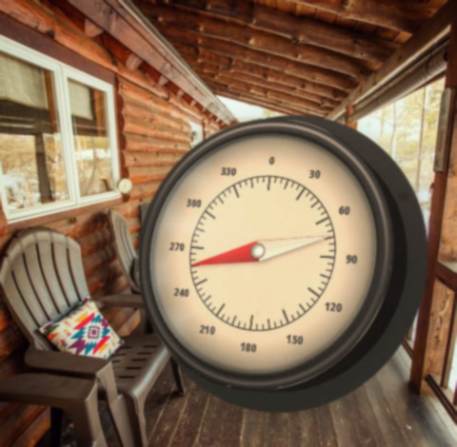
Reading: 255 °
